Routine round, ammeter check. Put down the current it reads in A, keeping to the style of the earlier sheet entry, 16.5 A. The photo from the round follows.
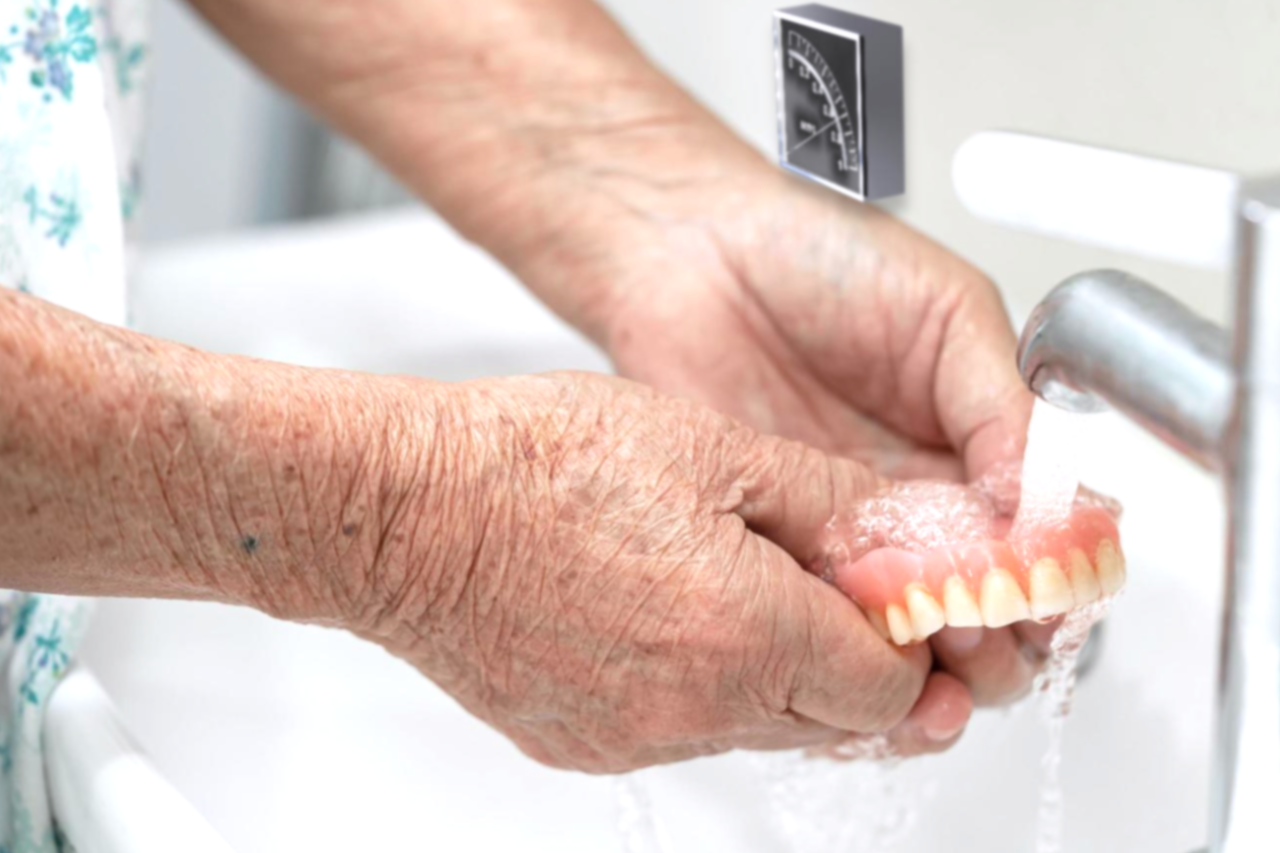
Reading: 0.7 A
